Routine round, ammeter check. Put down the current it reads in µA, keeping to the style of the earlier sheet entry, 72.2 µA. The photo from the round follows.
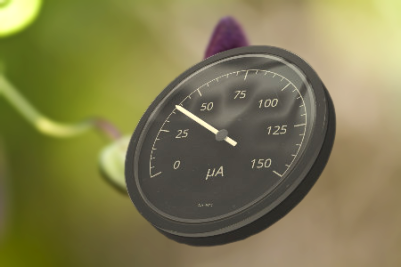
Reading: 37.5 µA
